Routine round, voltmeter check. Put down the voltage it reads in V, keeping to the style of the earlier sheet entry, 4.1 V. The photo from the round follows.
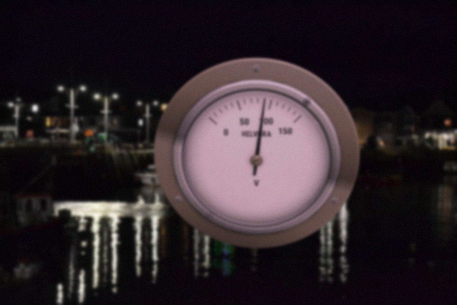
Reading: 90 V
